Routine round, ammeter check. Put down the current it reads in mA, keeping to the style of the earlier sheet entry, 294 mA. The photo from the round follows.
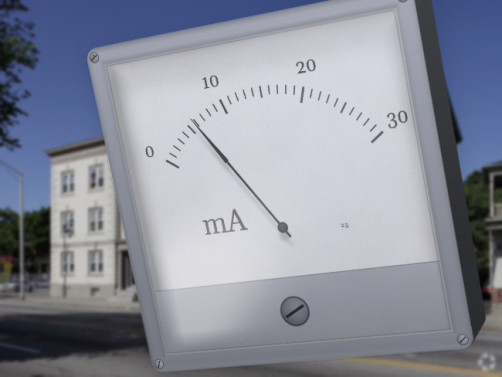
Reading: 6 mA
